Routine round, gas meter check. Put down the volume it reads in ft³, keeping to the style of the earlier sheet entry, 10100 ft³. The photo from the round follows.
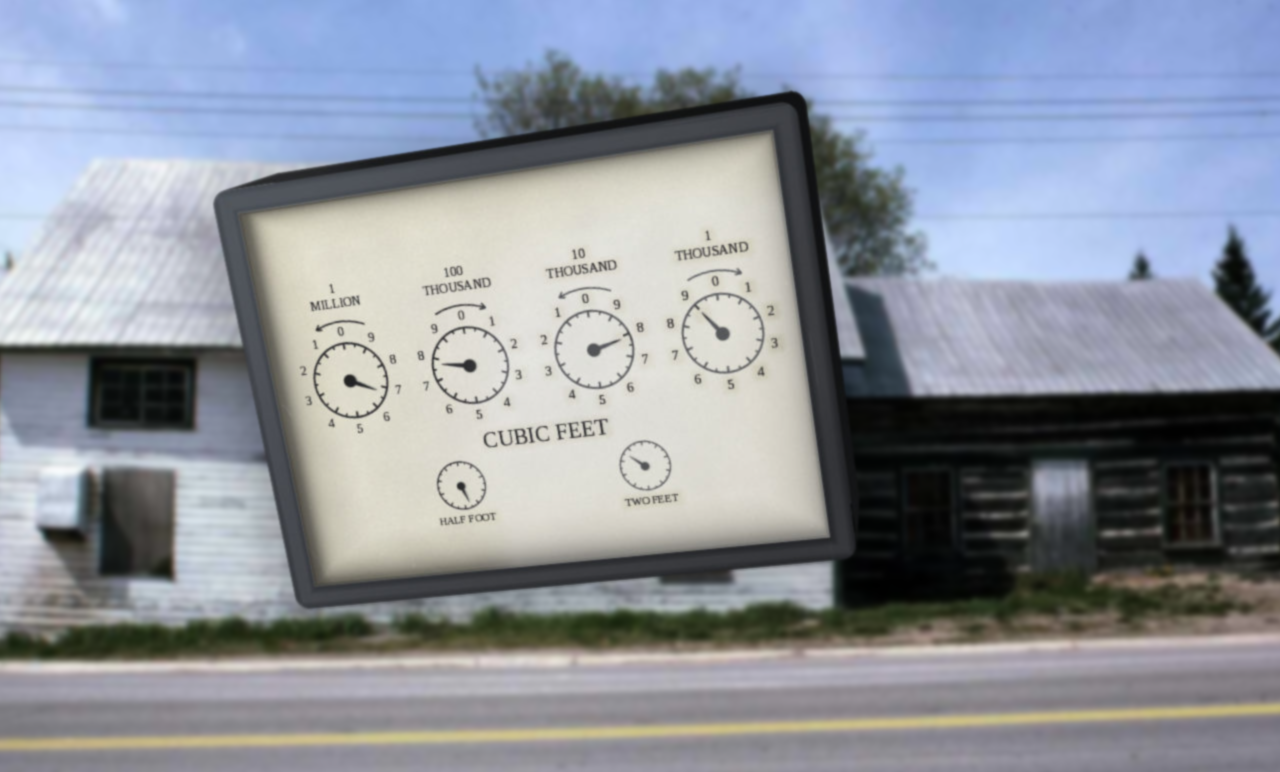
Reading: 677900 ft³
